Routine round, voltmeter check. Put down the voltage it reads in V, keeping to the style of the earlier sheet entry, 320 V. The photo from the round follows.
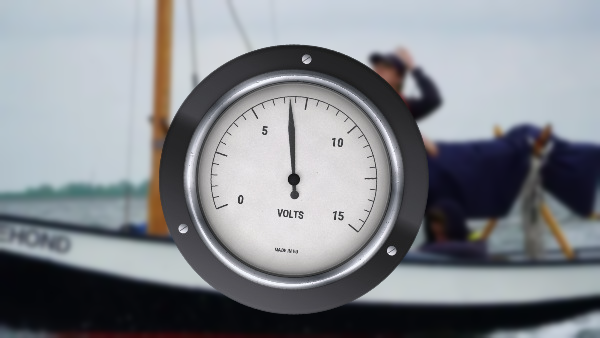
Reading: 6.75 V
